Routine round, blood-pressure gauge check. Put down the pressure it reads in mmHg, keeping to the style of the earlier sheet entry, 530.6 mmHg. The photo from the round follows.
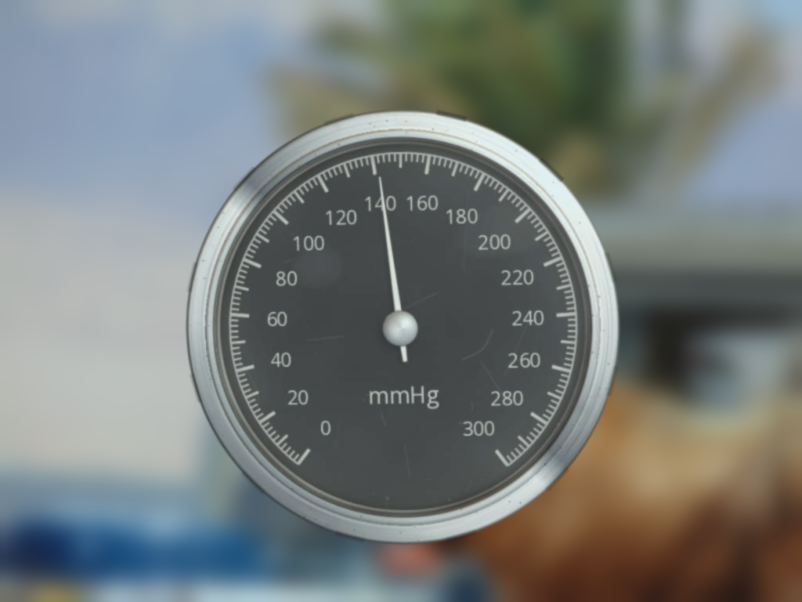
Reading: 142 mmHg
